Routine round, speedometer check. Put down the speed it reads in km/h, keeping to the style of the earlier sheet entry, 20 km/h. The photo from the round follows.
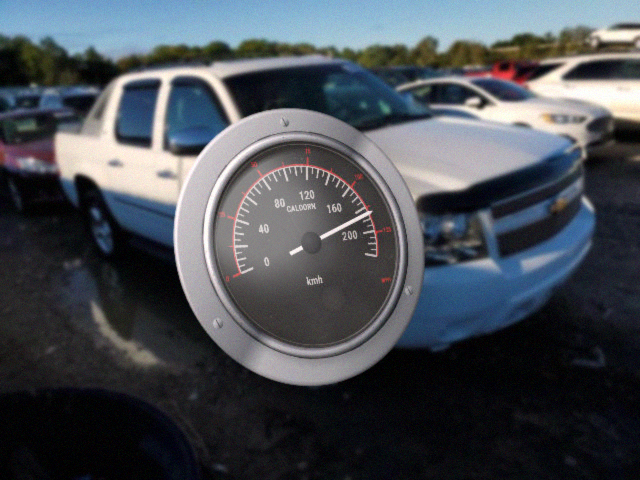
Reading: 185 km/h
